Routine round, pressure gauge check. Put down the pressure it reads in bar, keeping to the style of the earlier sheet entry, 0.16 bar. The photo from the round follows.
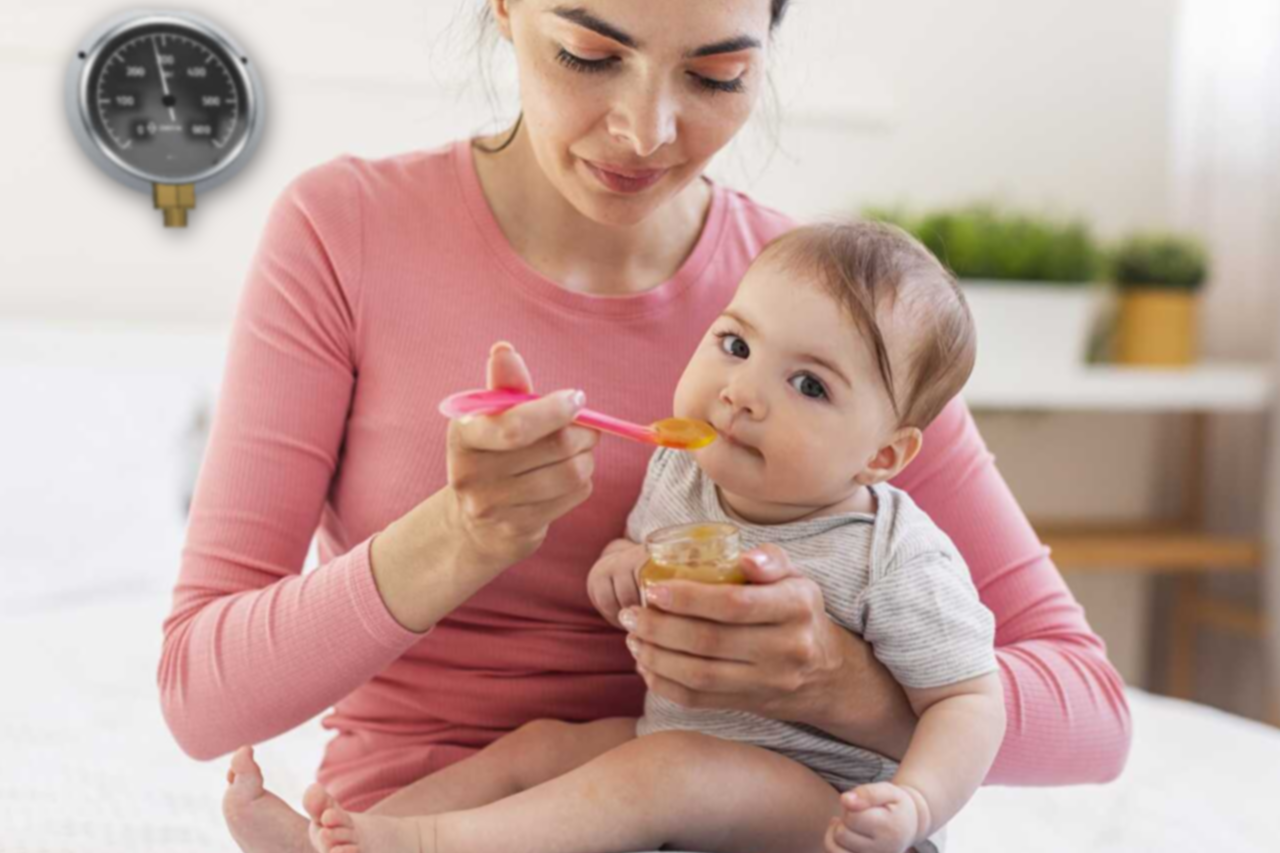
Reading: 280 bar
